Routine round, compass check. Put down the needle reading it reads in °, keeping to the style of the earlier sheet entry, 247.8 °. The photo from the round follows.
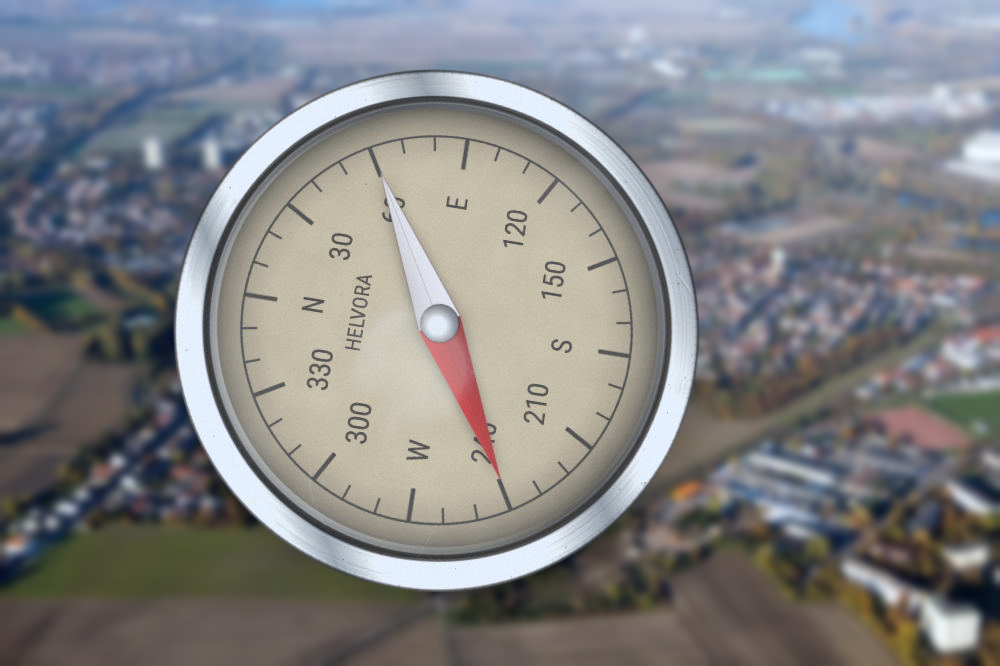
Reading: 240 °
